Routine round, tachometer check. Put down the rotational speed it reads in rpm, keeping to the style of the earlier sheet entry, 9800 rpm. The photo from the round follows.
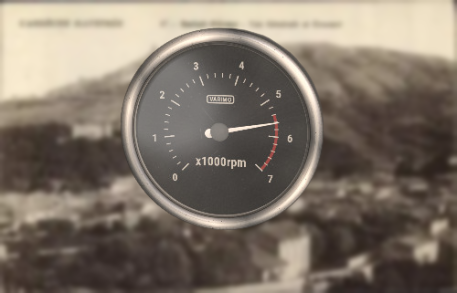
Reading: 5600 rpm
